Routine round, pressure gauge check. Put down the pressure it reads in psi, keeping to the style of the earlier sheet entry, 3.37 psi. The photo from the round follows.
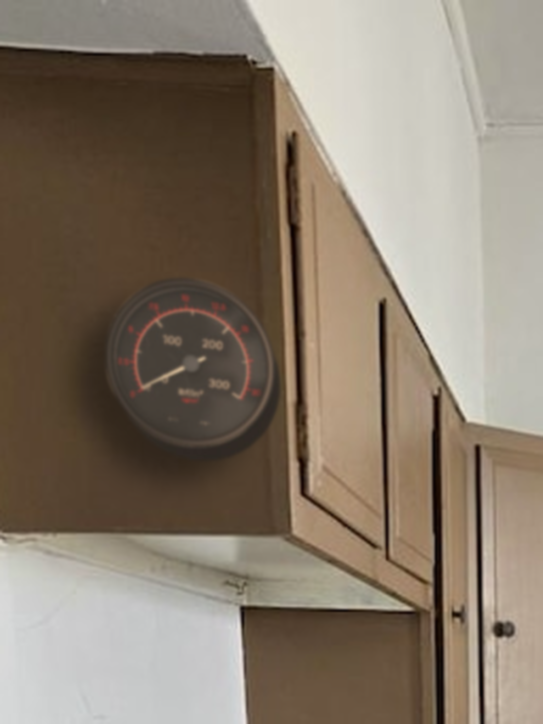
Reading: 0 psi
